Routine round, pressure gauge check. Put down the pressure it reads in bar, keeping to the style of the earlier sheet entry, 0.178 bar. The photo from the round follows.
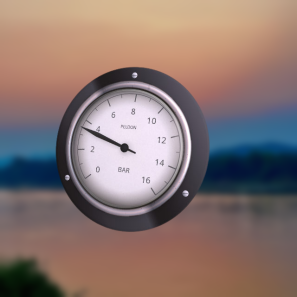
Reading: 3.5 bar
